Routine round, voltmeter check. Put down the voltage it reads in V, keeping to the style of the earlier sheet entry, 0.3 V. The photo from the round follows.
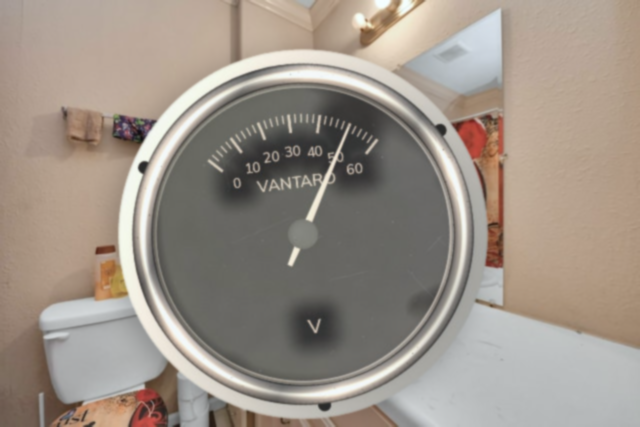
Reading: 50 V
